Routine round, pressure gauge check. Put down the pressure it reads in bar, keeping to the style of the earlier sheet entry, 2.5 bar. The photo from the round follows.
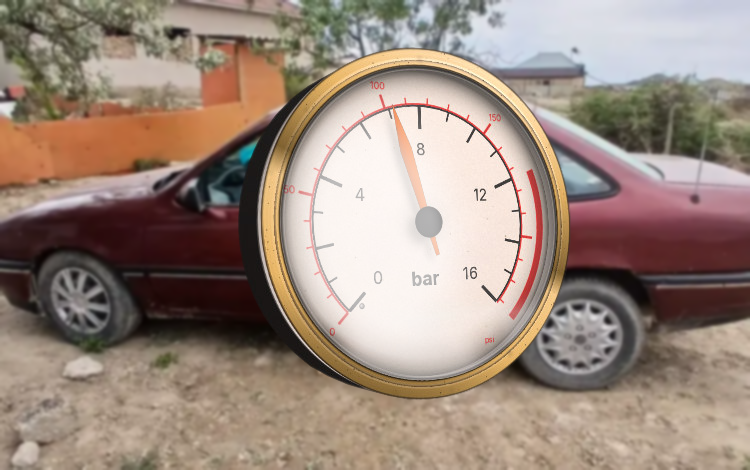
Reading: 7 bar
